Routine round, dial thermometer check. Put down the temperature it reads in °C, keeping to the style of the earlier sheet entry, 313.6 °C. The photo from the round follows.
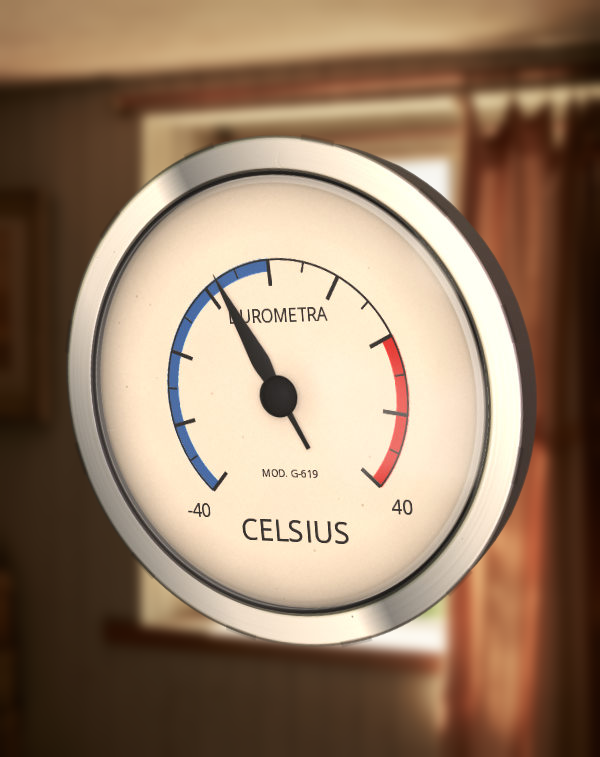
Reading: -7.5 °C
